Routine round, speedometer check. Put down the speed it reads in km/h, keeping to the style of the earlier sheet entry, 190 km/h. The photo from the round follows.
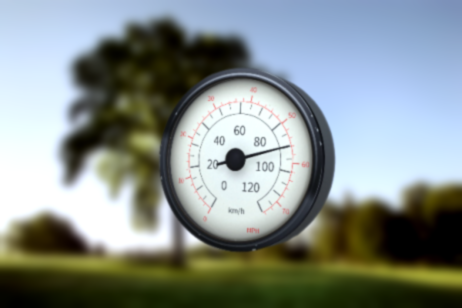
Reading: 90 km/h
